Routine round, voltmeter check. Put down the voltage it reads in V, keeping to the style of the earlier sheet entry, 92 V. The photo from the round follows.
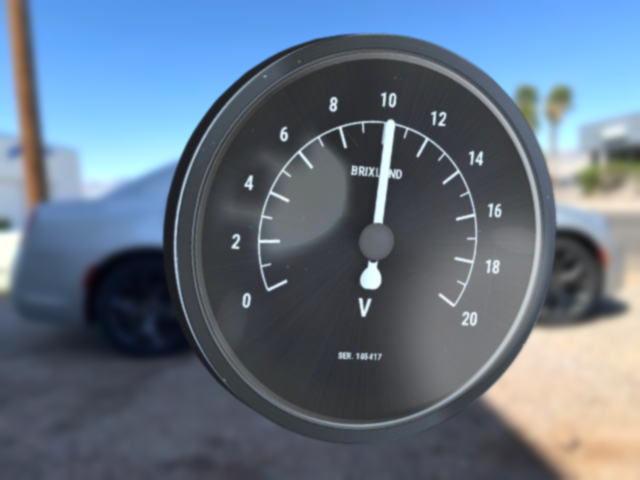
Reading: 10 V
